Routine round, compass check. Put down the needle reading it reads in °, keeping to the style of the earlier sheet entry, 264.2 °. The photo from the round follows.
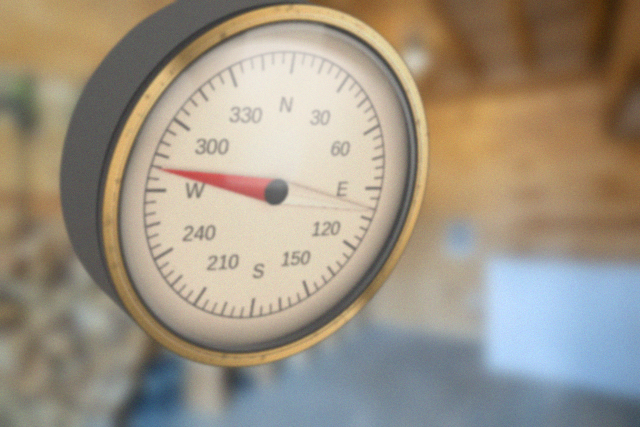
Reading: 280 °
